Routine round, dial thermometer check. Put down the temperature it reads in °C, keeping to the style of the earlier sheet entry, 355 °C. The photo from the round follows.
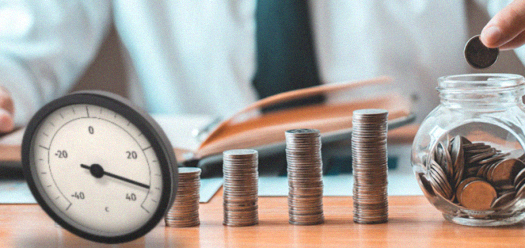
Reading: 32 °C
